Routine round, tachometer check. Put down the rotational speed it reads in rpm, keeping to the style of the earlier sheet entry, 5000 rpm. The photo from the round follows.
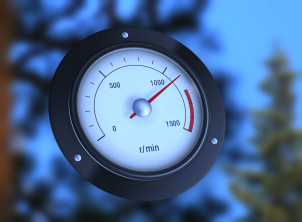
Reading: 1100 rpm
